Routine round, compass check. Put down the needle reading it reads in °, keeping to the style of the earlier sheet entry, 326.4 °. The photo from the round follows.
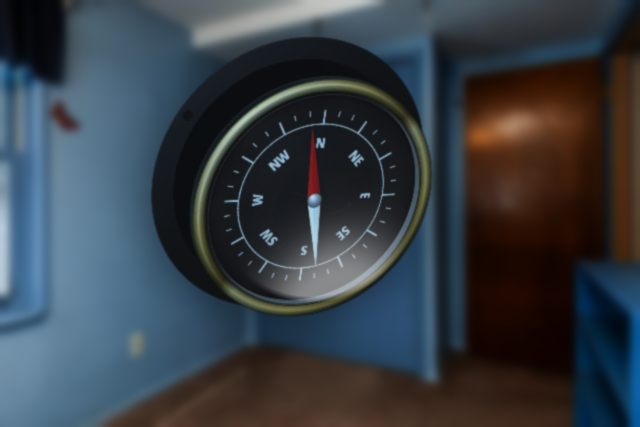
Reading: 350 °
